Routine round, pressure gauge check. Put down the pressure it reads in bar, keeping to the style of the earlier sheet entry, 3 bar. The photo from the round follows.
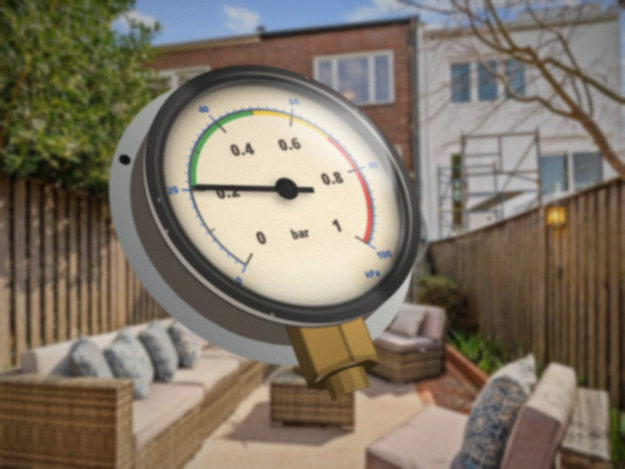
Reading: 0.2 bar
